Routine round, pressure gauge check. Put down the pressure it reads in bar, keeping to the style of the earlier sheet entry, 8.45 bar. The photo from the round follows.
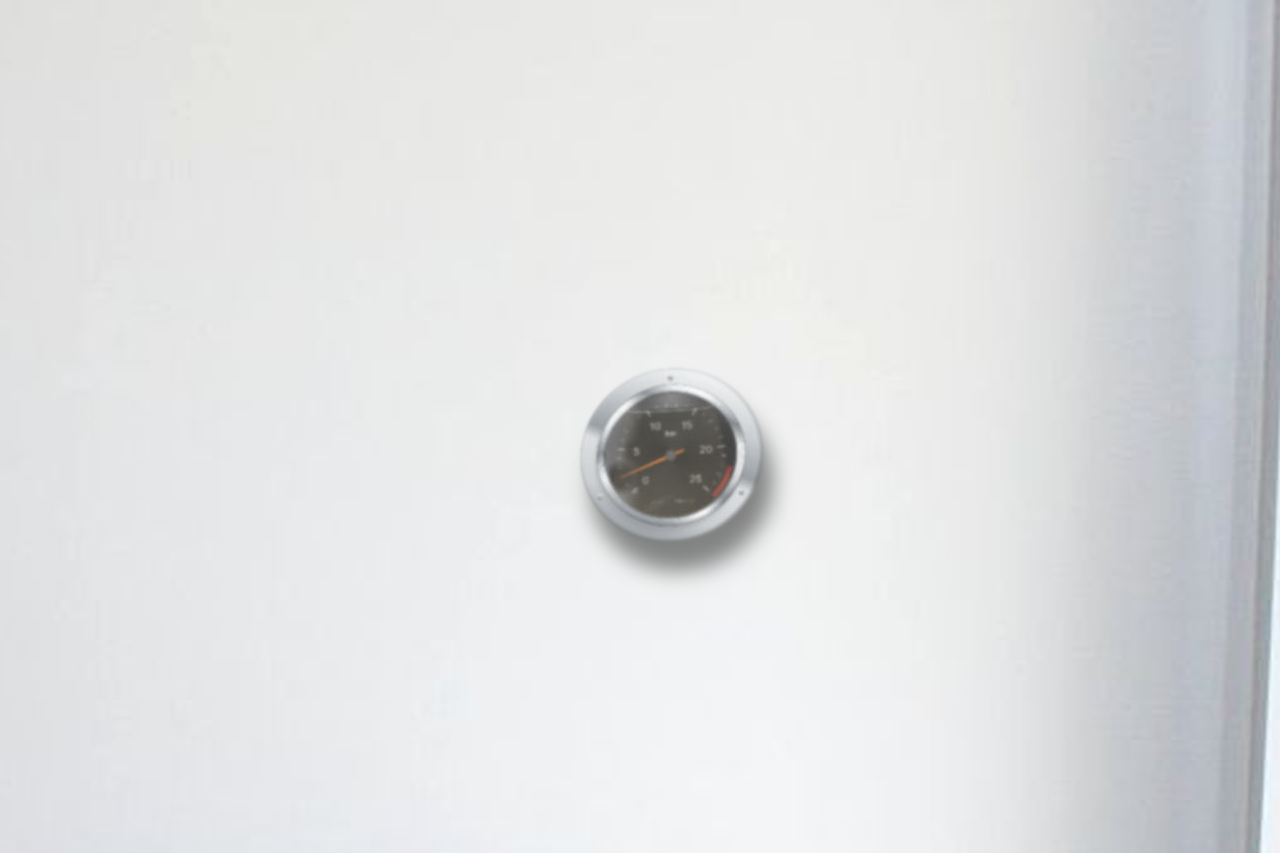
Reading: 2 bar
